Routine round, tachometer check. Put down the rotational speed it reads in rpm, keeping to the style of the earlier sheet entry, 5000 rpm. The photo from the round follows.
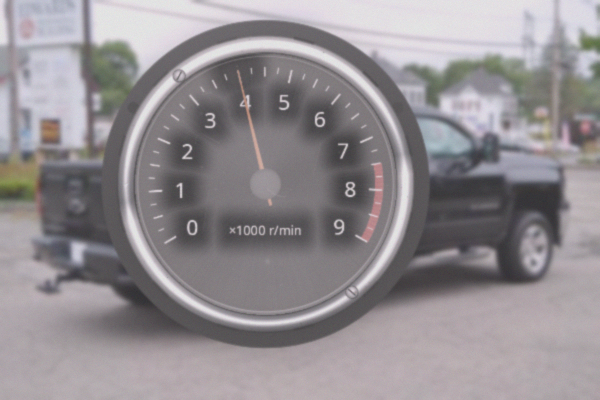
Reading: 4000 rpm
